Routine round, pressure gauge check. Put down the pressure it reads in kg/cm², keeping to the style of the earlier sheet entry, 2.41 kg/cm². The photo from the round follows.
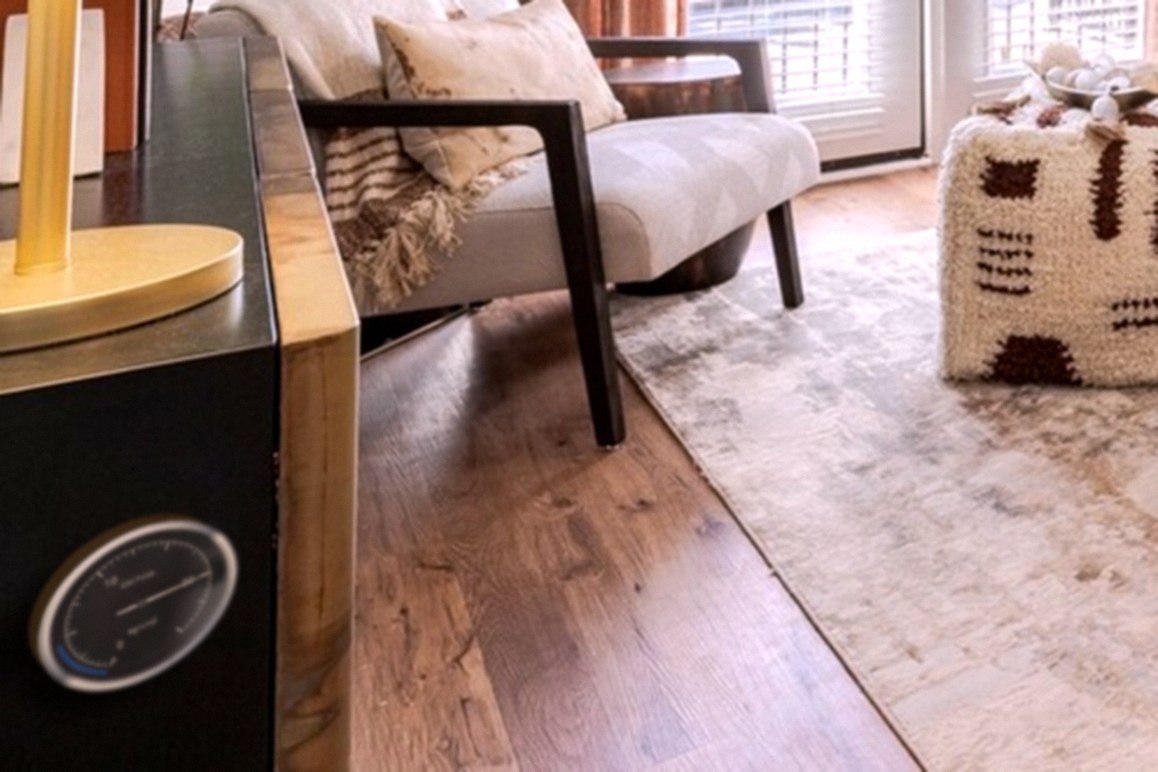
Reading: 20 kg/cm²
